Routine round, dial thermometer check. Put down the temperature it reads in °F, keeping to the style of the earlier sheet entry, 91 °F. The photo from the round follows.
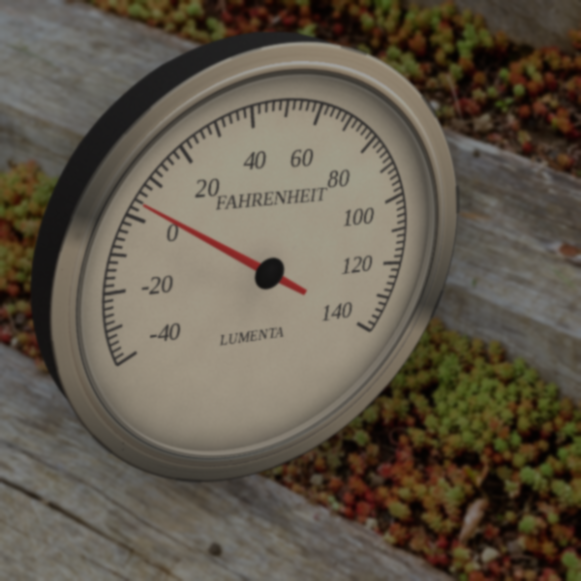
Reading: 4 °F
